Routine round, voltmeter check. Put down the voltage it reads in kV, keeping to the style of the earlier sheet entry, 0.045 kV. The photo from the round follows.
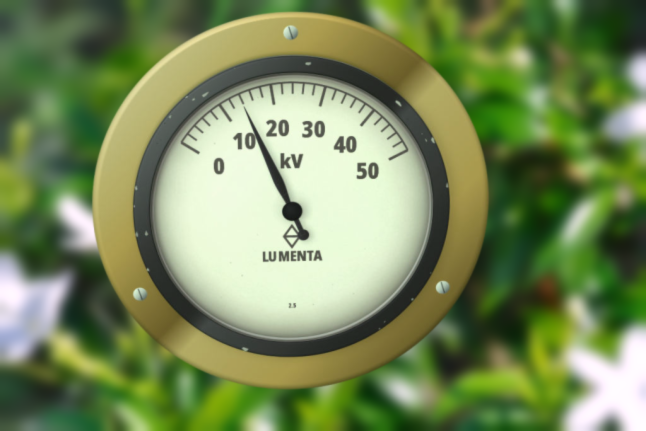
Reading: 14 kV
